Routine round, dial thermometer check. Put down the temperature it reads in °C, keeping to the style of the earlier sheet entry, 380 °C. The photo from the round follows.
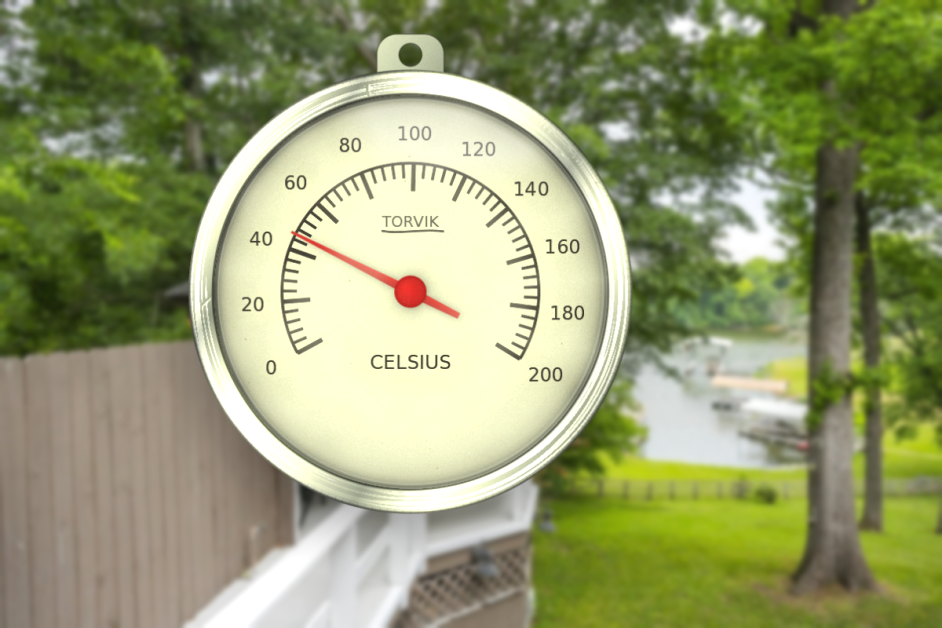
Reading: 46 °C
